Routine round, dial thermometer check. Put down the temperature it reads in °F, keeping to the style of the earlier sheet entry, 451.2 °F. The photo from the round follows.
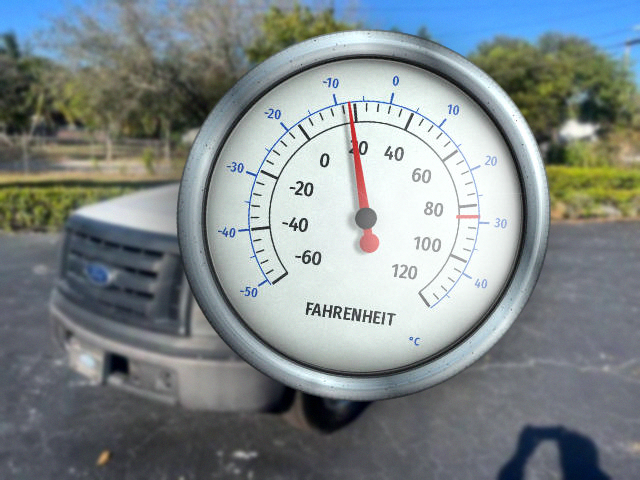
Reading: 18 °F
